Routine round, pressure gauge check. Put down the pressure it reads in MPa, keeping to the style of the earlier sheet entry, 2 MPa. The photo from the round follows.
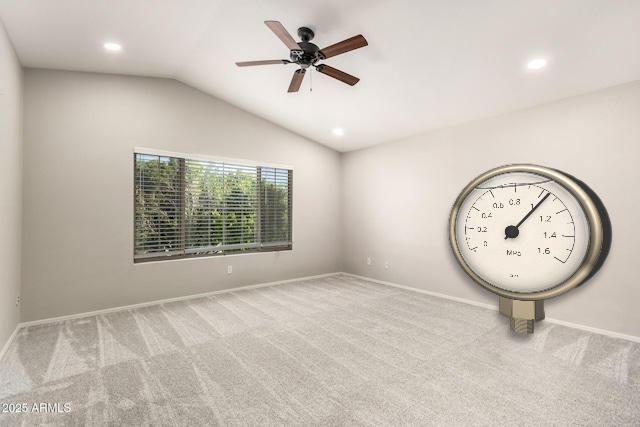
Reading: 1.05 MPa
